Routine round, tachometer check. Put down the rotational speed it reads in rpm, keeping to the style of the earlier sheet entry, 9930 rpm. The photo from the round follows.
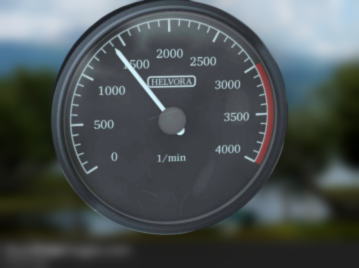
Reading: 1400 rpm
